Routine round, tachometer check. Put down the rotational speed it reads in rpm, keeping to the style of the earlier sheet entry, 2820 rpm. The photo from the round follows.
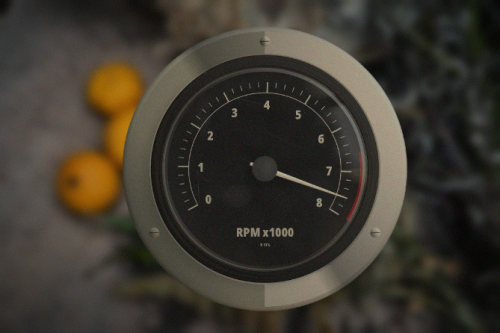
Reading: 7600 rpm
